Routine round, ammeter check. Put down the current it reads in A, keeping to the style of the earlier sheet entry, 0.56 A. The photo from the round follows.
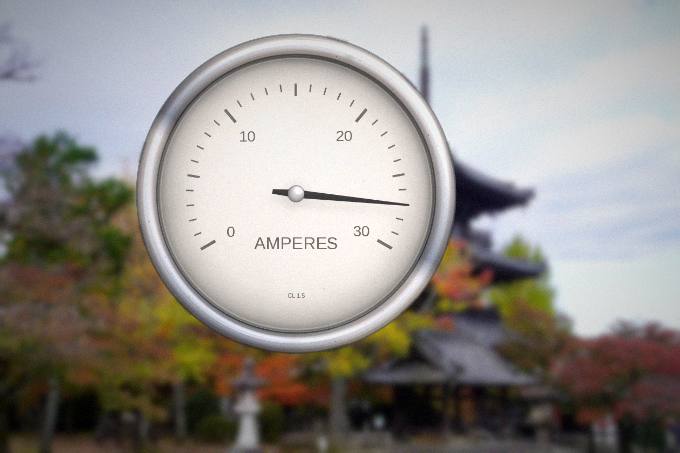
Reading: 27 A
